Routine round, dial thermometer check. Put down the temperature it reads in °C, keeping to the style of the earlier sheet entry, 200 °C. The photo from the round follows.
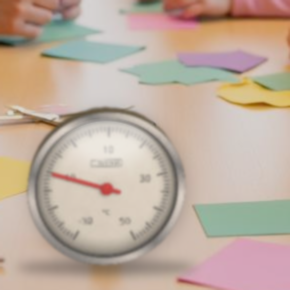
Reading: -10 °C
